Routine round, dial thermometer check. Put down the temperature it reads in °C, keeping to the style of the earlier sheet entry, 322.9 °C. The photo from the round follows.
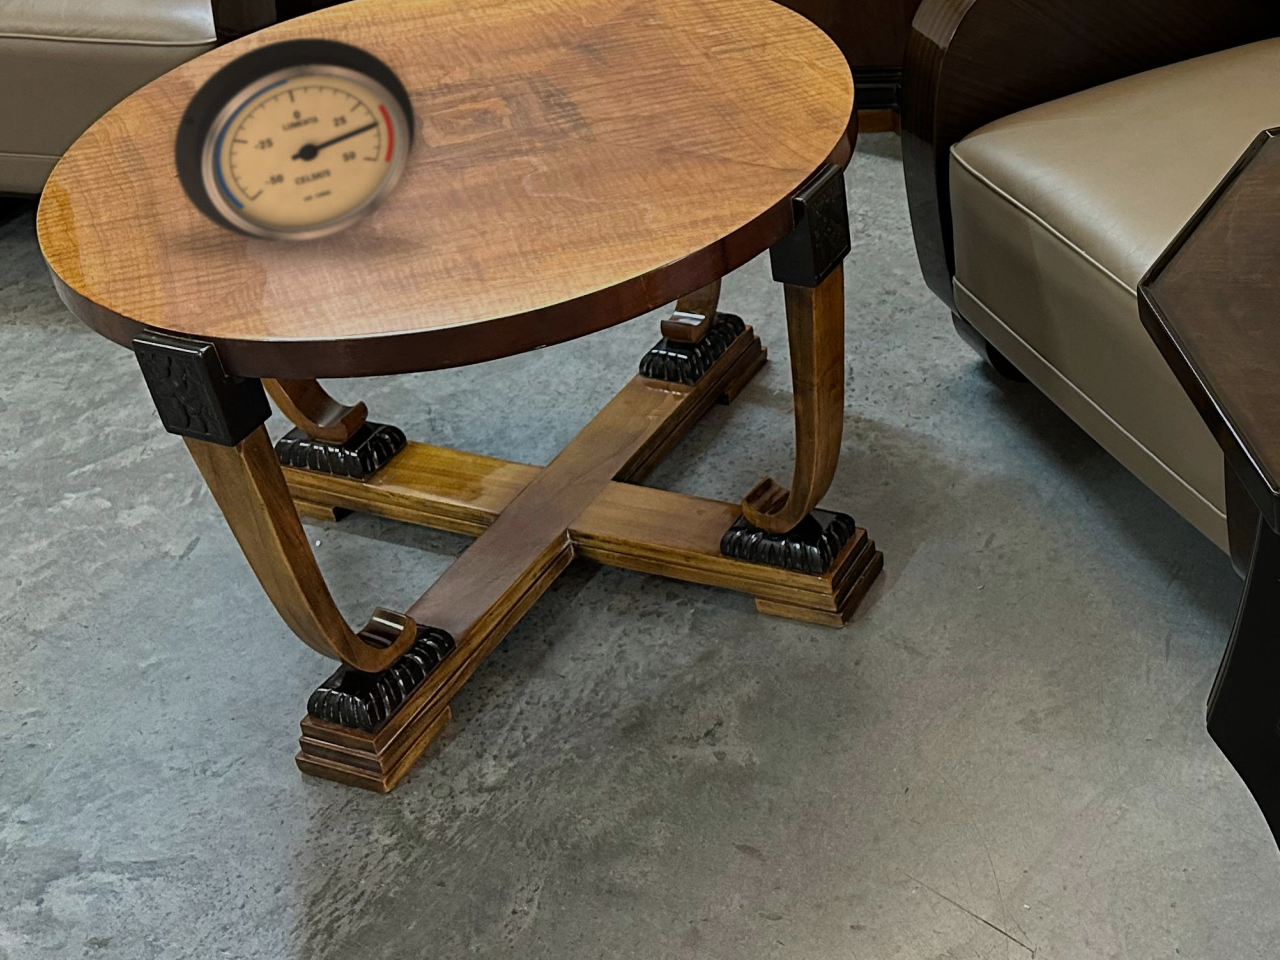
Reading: 35 °C
